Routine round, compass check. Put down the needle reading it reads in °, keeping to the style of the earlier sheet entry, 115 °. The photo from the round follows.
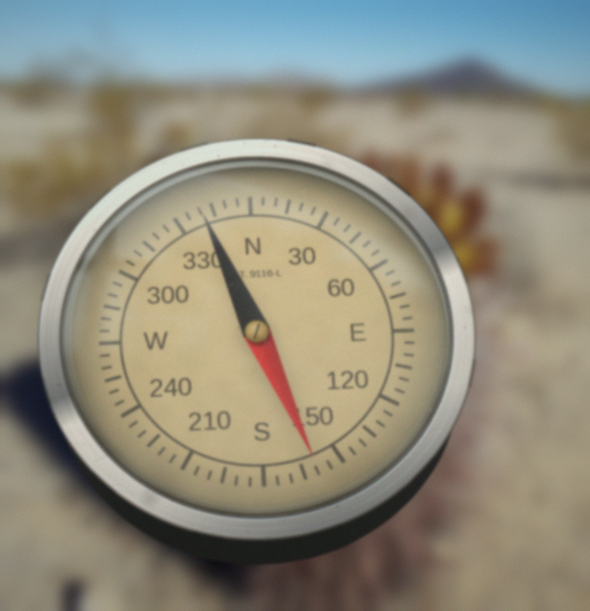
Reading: 160 °
